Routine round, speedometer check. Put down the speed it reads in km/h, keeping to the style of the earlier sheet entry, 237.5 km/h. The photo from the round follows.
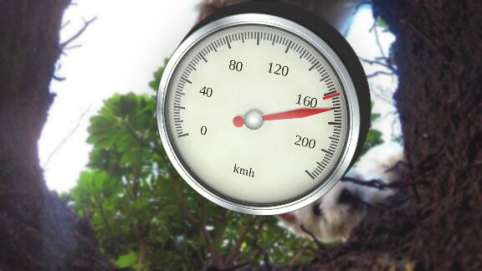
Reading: 170 km/h
